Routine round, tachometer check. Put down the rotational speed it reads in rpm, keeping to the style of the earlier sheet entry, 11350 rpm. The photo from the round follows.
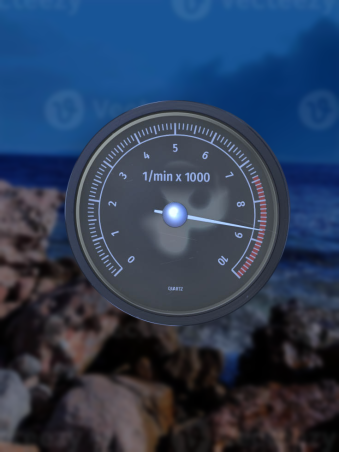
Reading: 8700 rpm
